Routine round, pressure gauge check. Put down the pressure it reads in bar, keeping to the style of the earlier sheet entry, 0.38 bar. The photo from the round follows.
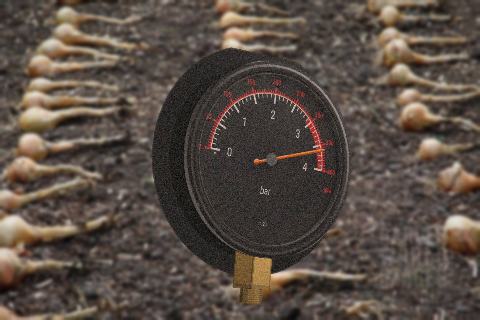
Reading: 3.6 bar
